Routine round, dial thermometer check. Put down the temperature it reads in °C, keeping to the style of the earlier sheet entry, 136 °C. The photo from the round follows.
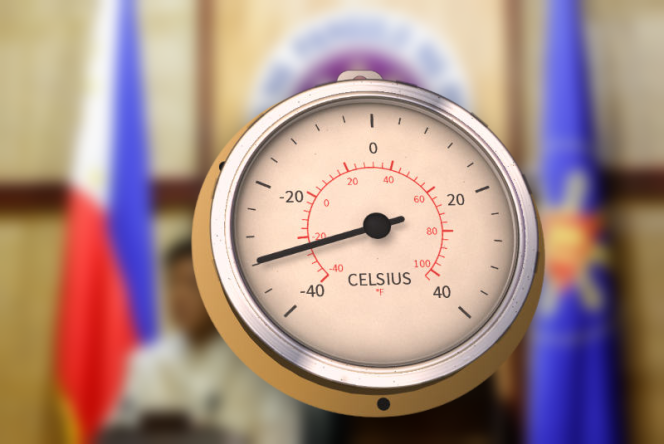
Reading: -32 °C
